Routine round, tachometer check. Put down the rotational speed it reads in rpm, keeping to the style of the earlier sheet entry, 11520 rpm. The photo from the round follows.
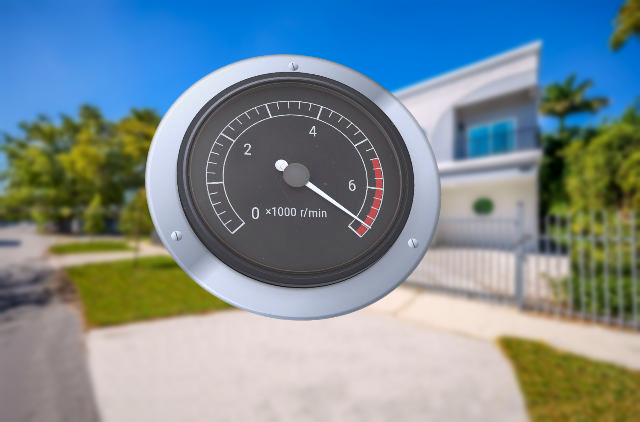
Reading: 6800 rpm
